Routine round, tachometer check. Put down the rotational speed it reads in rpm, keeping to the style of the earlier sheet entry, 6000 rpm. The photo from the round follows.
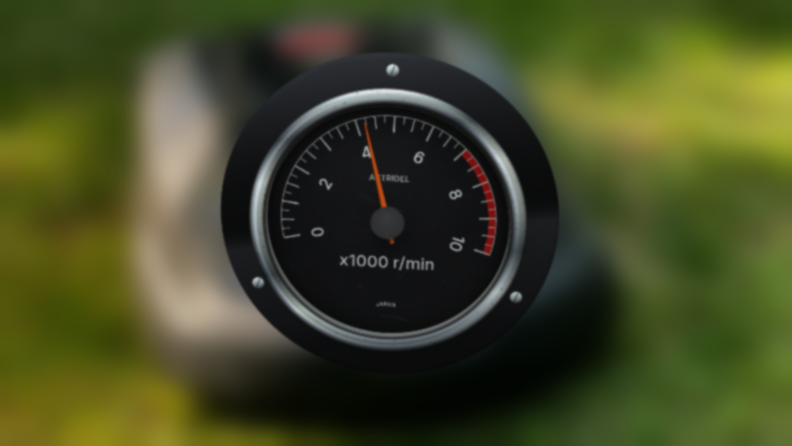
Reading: 4250 rpm
